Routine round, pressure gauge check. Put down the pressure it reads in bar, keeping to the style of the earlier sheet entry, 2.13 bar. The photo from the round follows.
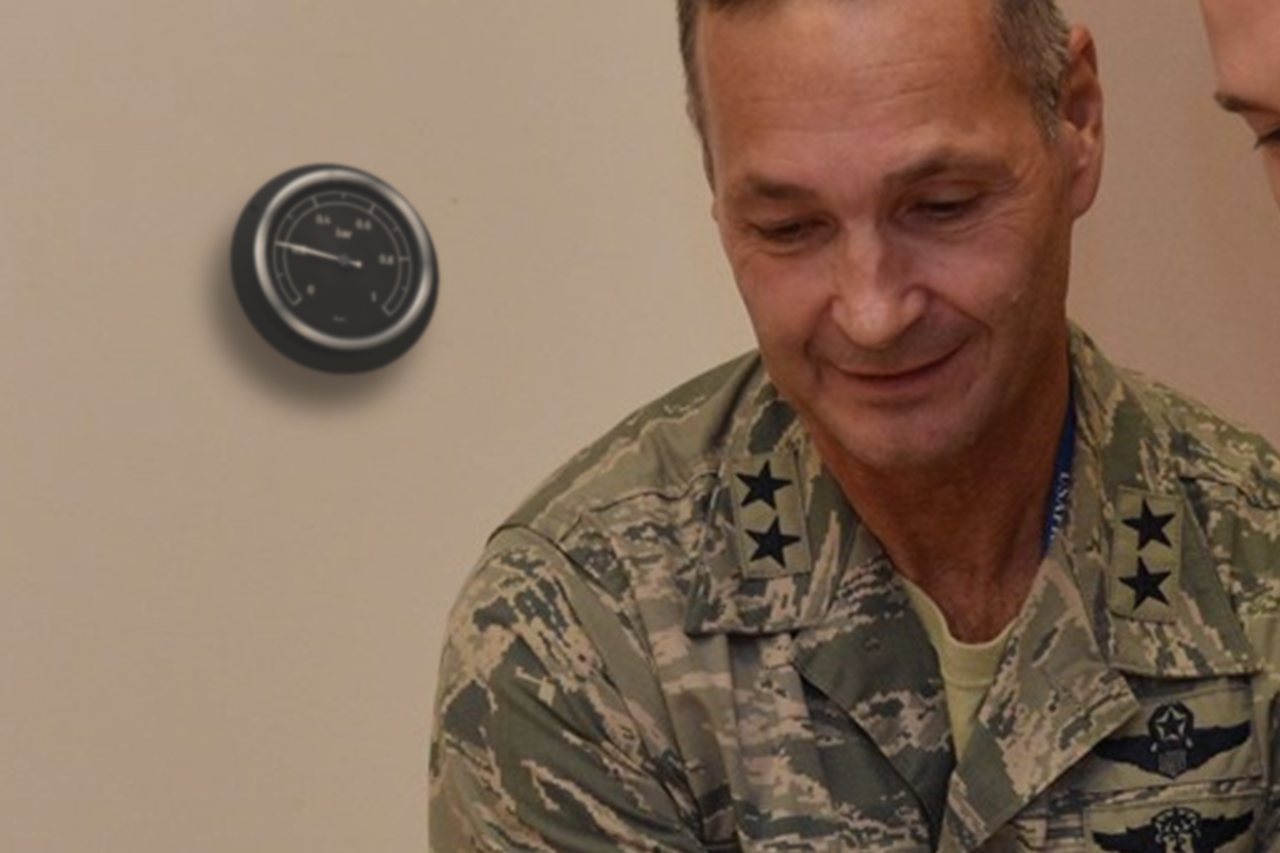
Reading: 0.2 bar
